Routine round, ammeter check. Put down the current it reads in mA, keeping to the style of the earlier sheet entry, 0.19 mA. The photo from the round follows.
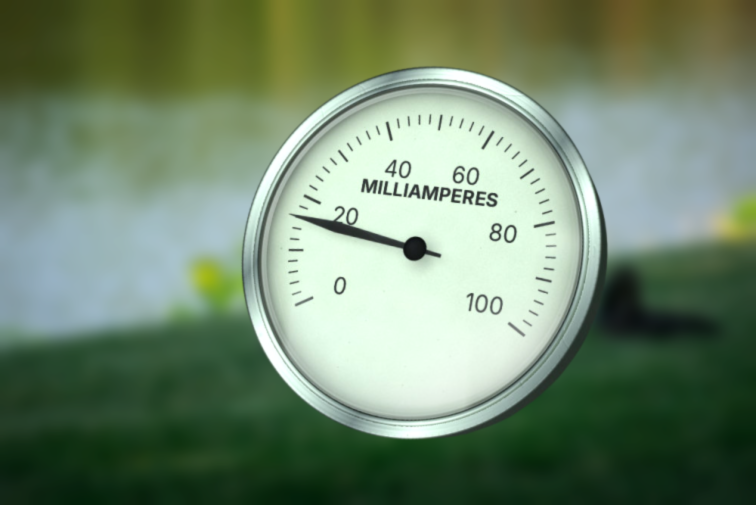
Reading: 16 mA
